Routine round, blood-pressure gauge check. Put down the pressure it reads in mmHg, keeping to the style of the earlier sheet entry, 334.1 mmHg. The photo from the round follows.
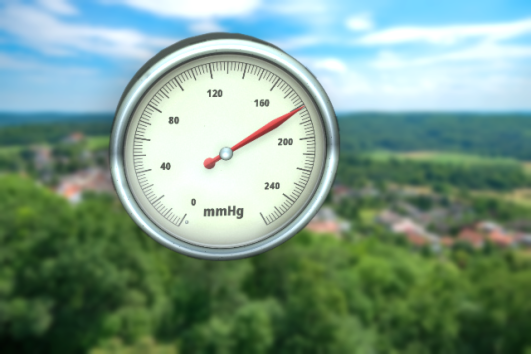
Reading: 180 mmHg
